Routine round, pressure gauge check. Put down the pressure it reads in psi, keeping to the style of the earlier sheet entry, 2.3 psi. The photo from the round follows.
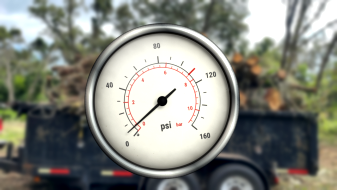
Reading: 5 psi
